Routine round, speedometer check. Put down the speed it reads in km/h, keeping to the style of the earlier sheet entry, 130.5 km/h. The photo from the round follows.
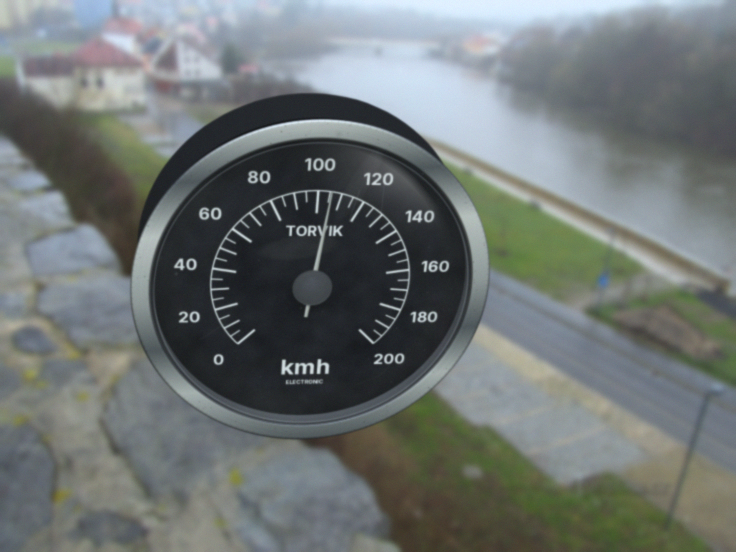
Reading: 105 km/h
